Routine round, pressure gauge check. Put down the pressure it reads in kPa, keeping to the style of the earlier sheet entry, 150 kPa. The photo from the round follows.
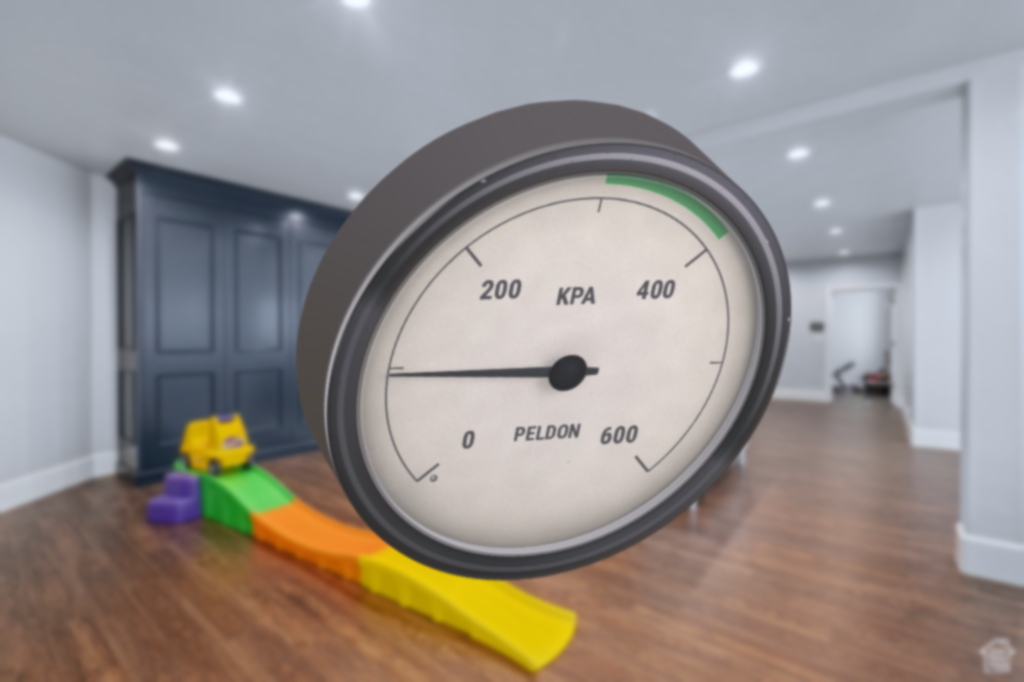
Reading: 100 kPa
